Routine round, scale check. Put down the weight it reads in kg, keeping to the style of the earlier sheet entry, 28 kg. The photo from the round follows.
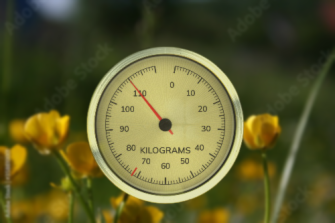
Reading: 110 kg
